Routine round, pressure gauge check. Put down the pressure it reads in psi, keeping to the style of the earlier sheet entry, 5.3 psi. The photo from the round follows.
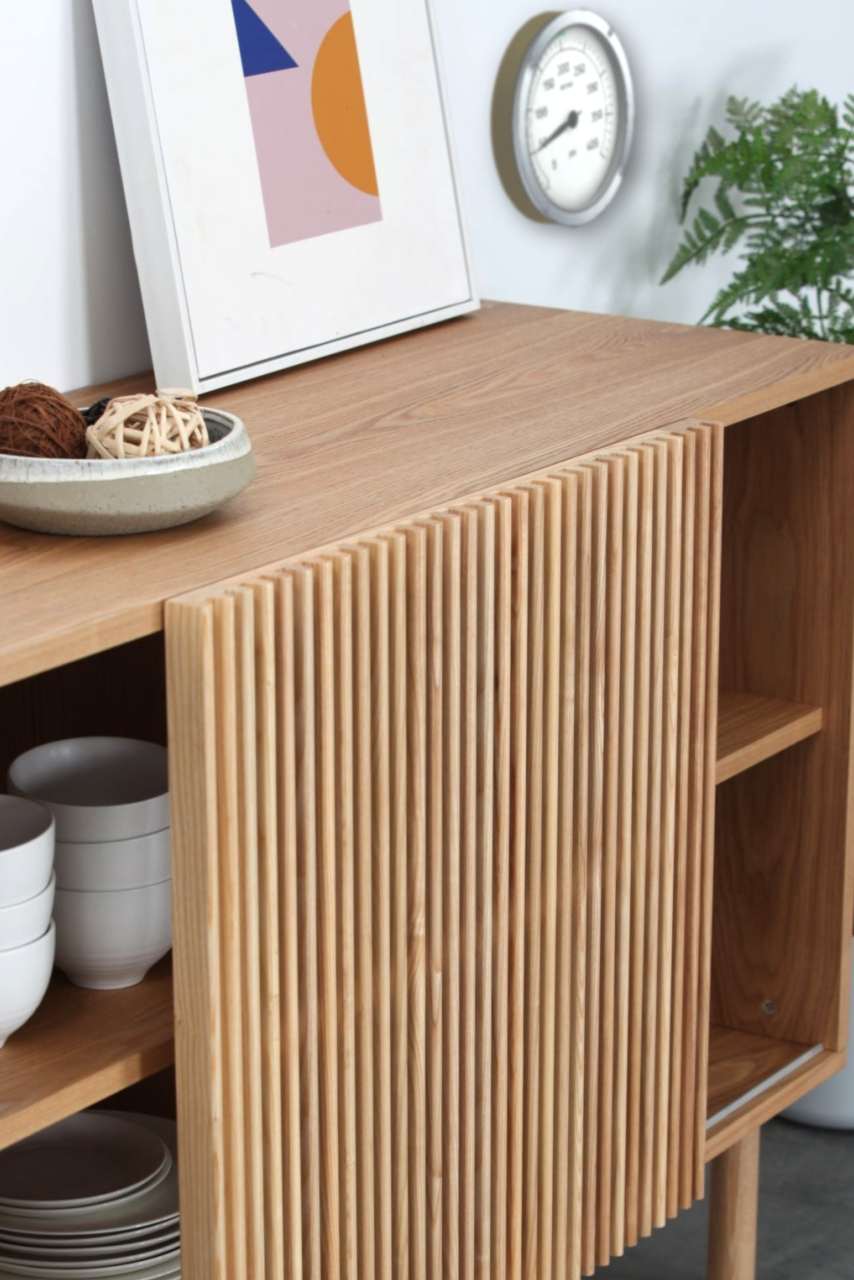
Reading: 50 psi
